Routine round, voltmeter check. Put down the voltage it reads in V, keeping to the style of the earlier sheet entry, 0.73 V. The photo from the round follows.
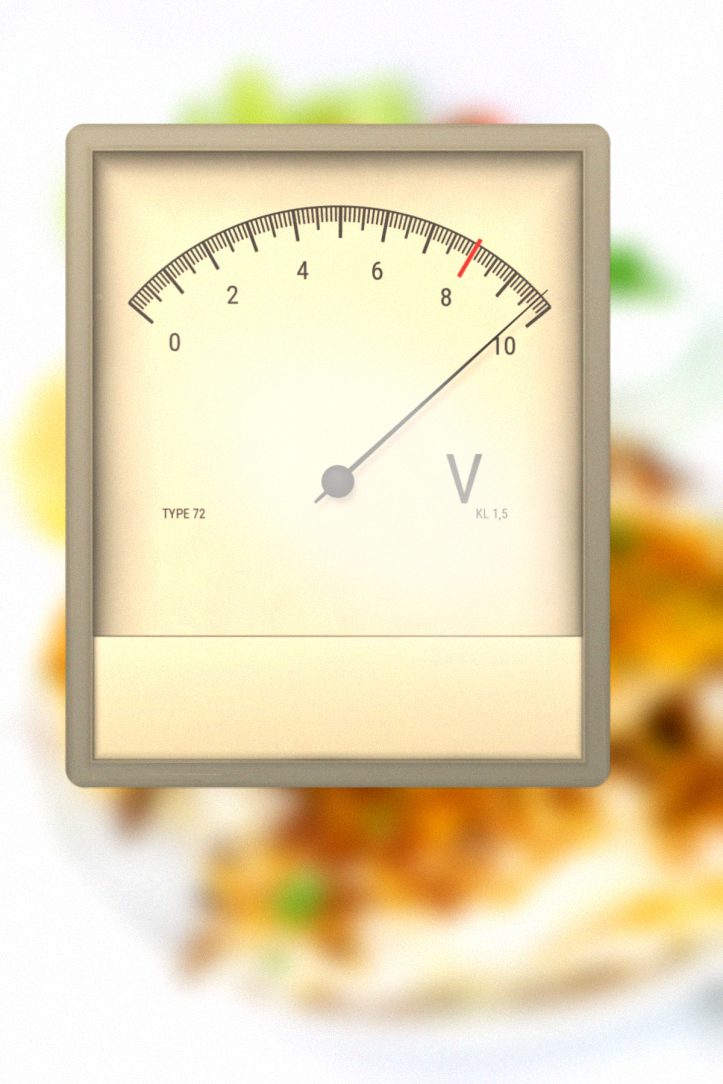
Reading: 9.7 V
